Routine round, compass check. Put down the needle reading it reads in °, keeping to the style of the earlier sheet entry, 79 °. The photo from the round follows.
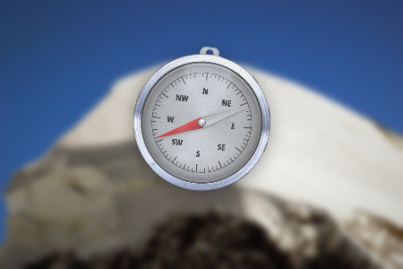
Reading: 245 °
